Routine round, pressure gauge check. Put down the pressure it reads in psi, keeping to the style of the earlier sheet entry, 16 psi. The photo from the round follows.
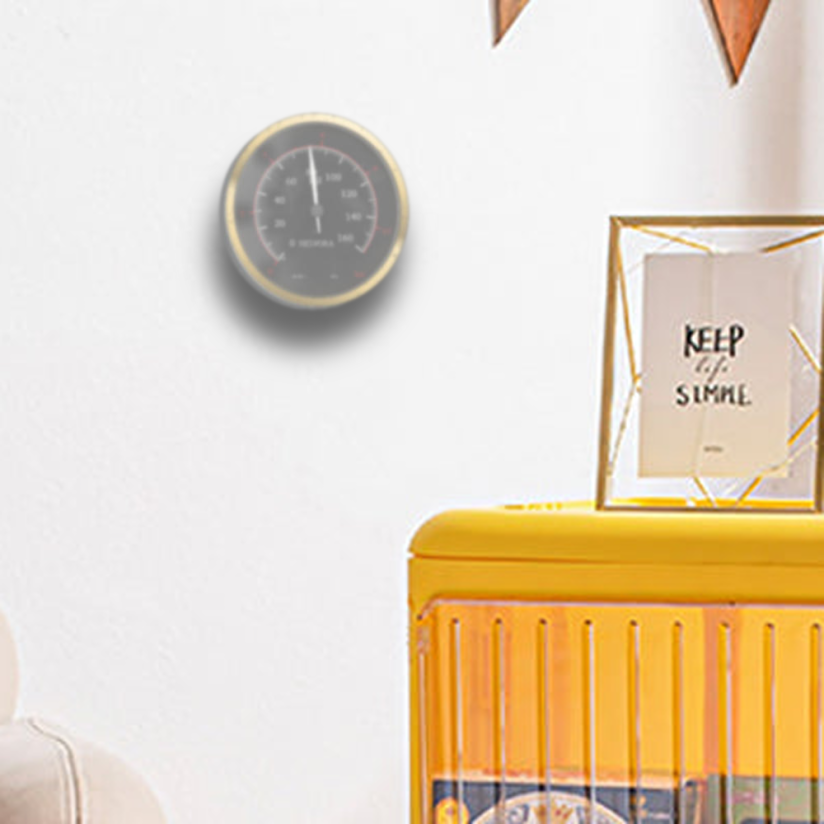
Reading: 80 psi
